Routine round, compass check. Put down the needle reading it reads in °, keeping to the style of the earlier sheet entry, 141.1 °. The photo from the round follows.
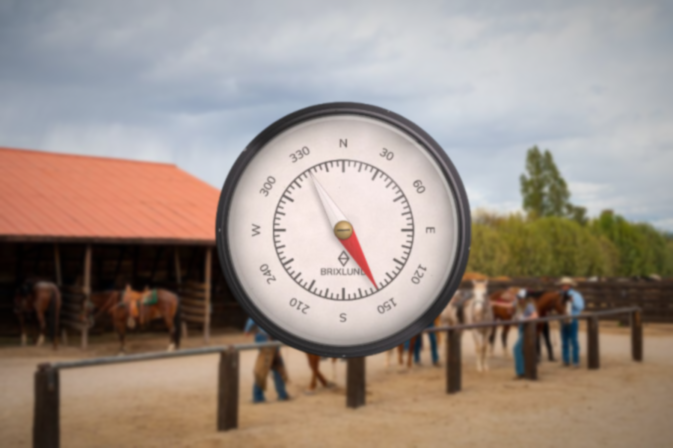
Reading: 150 °
